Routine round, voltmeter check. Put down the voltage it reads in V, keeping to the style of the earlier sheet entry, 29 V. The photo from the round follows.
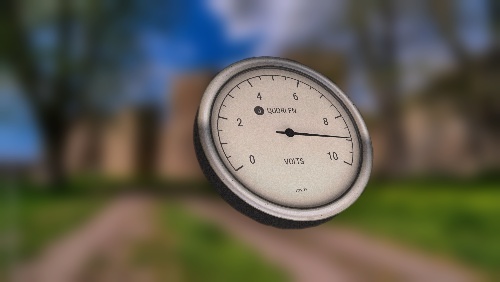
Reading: 9 V
